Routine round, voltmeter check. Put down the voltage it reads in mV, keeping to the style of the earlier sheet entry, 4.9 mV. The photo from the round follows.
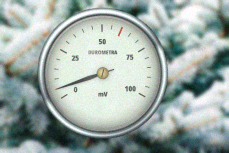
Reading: 5 mV
